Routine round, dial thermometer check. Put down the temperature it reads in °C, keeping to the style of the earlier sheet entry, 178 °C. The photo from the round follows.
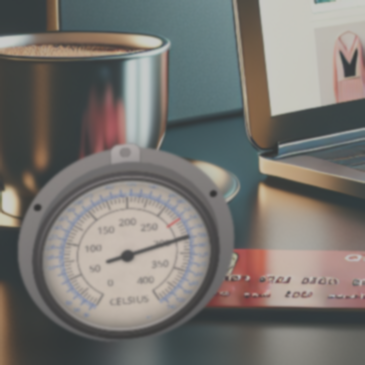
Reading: 300 °C
